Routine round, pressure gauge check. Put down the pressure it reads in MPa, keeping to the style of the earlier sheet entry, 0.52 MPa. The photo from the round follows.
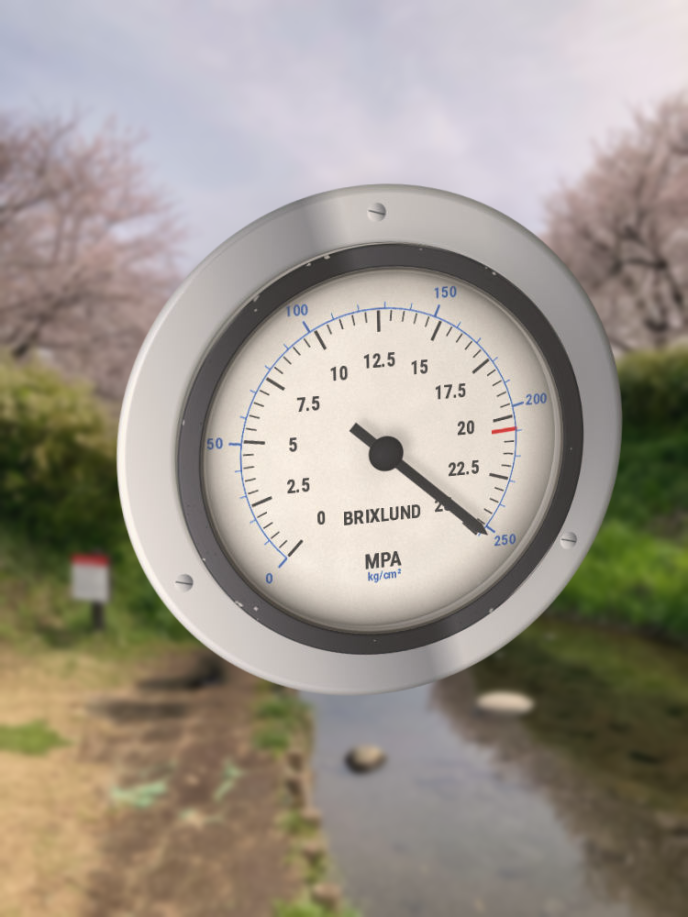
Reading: 24.75 MPa
